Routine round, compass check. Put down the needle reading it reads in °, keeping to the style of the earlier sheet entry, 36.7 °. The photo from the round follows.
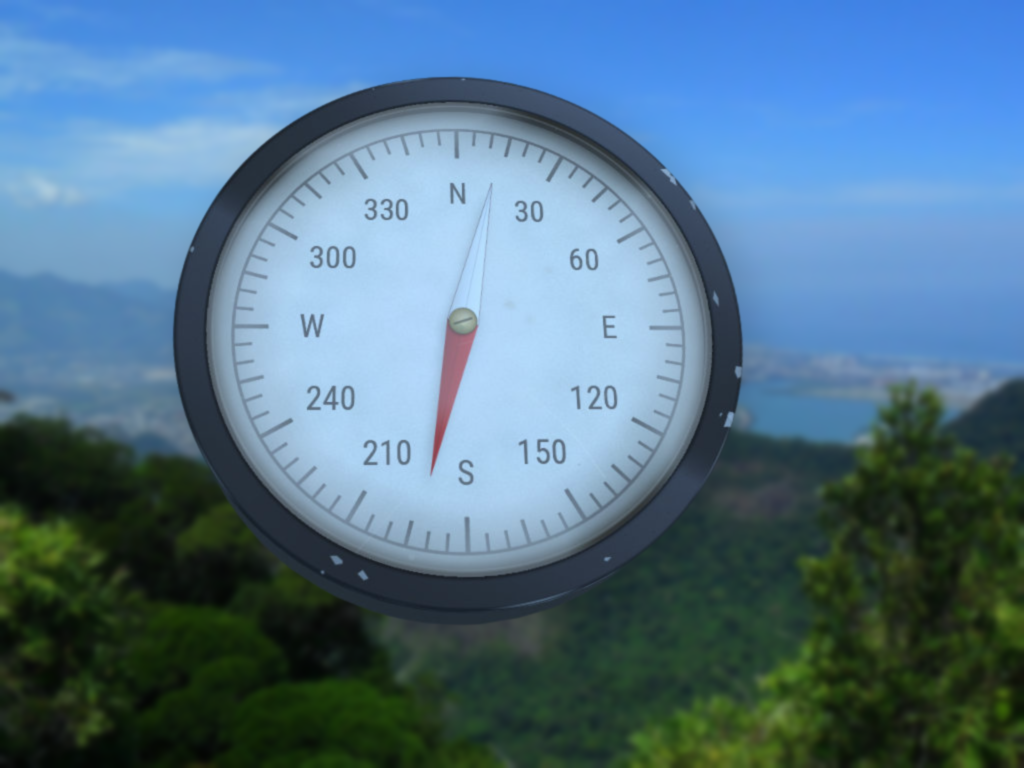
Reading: 192.5 °
